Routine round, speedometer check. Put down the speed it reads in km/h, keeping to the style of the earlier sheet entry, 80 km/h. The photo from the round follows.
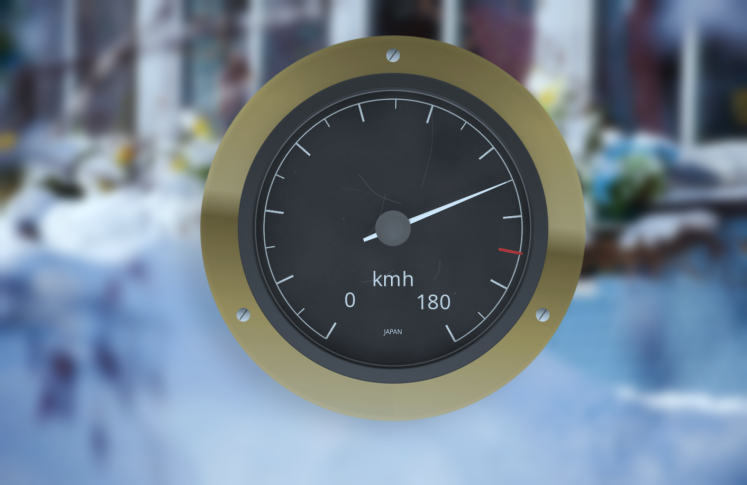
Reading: 130 km/h
